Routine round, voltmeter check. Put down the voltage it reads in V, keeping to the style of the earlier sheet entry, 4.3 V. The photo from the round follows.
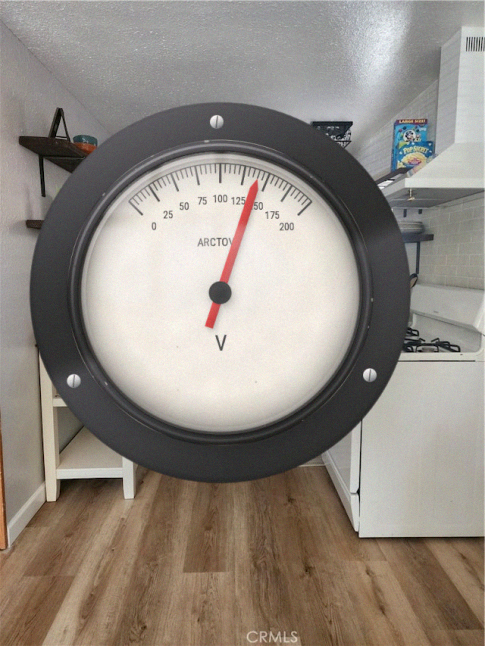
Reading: 140 V
